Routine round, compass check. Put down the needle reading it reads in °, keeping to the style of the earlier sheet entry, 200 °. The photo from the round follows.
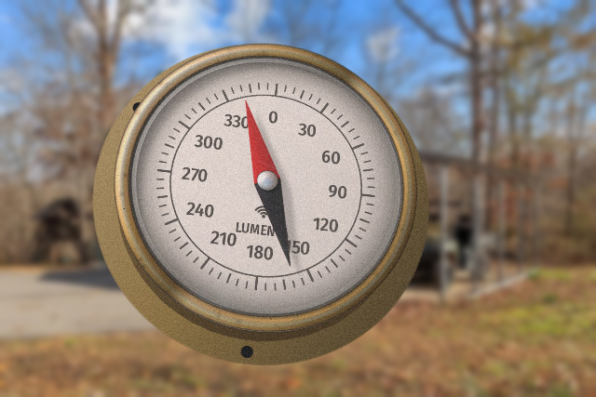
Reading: 340 °
